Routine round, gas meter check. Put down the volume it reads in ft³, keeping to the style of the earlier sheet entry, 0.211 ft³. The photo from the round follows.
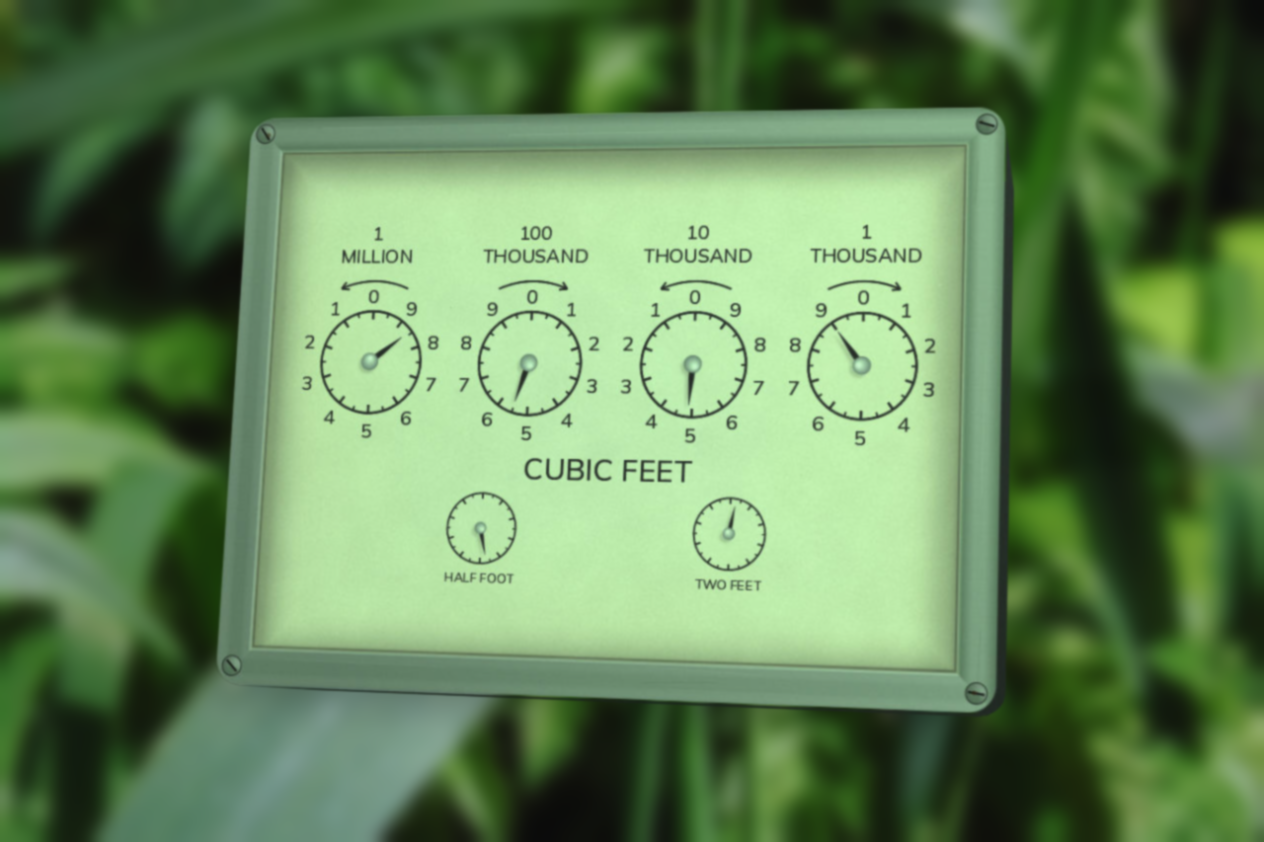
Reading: 854900 ft³
